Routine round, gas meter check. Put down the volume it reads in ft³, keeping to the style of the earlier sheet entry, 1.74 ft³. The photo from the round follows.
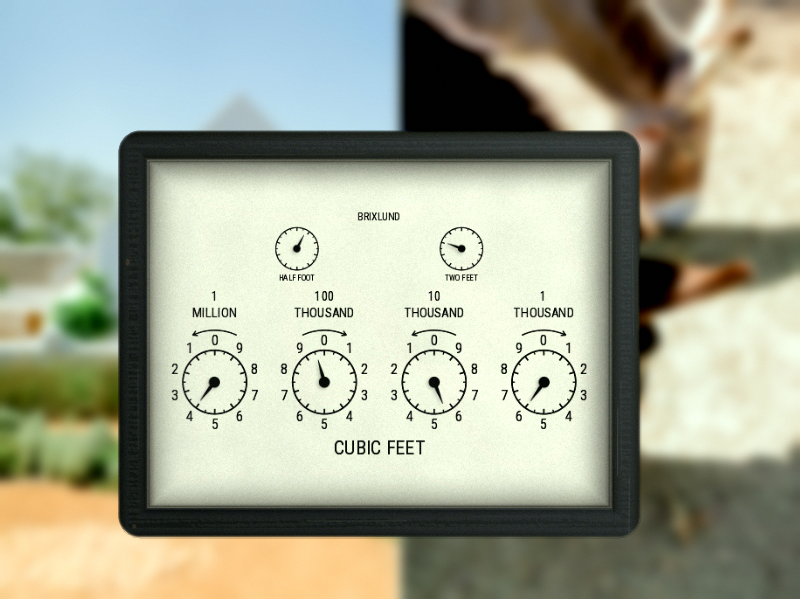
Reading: 395600 ft³
